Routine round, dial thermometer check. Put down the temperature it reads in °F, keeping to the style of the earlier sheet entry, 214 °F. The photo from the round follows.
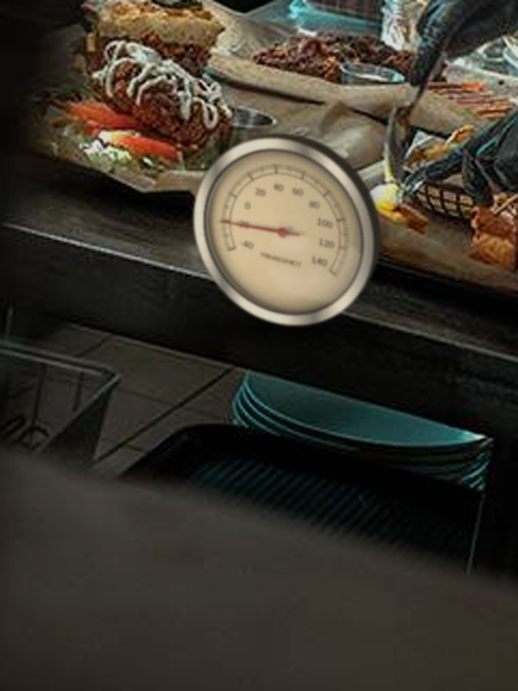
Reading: -20 °F
